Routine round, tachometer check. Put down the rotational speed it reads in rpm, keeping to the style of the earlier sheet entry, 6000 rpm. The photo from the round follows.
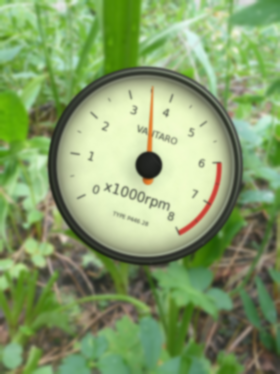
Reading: 3500 rpm
